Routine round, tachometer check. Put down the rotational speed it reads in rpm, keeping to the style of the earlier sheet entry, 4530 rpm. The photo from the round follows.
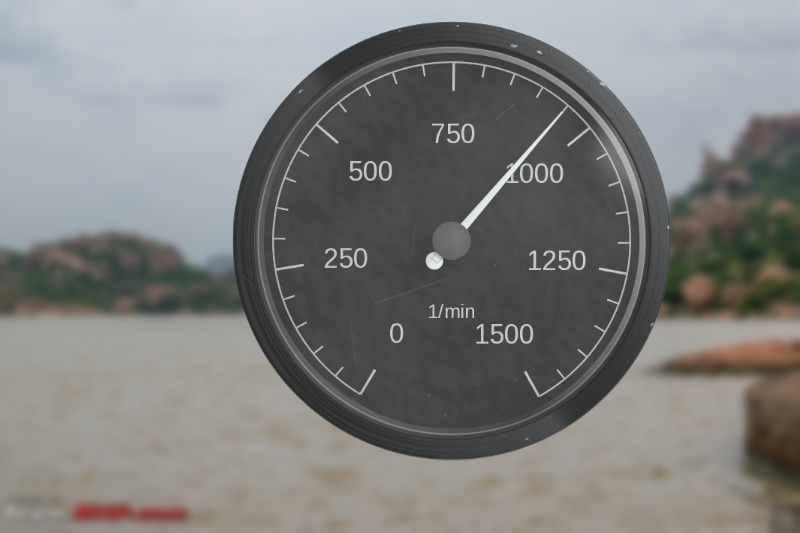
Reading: 950 rpm
